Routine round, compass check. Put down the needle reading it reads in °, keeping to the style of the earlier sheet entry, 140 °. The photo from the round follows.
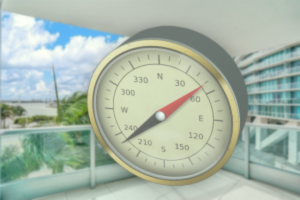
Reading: 50 °
